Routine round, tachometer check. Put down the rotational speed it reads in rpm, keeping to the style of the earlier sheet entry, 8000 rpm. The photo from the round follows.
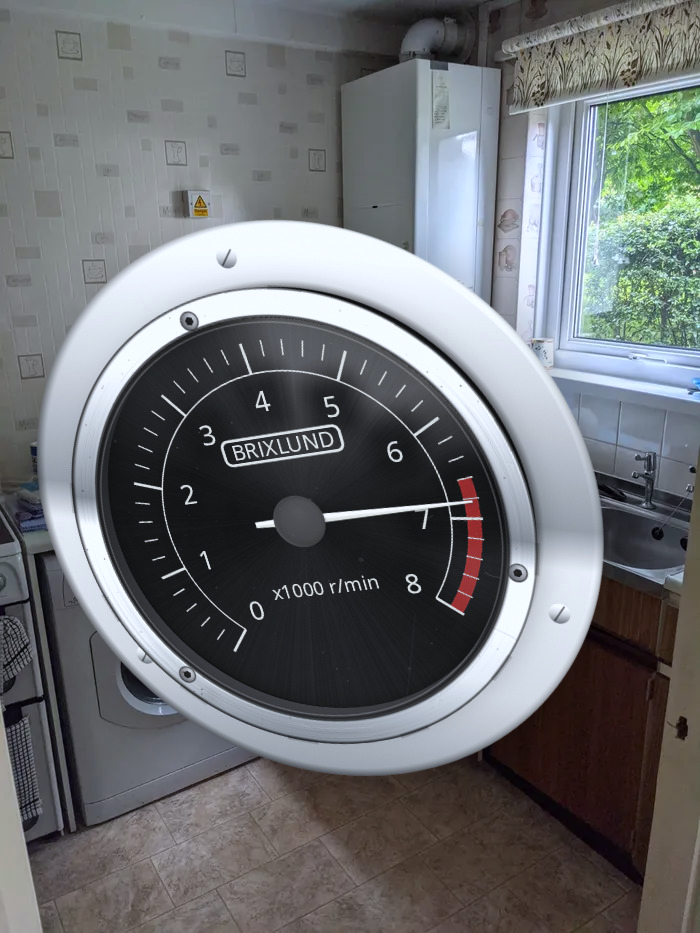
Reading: 6800 rpm
